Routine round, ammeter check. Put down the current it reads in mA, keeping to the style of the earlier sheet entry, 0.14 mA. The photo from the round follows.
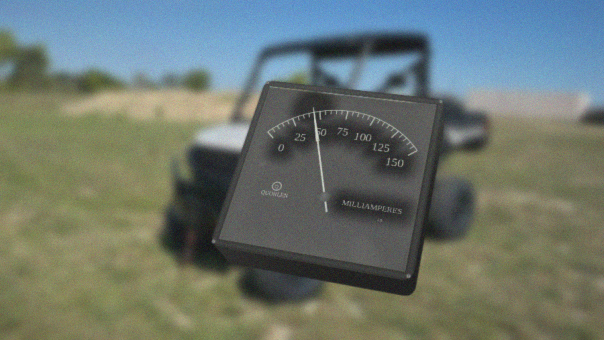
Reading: 45 mA
